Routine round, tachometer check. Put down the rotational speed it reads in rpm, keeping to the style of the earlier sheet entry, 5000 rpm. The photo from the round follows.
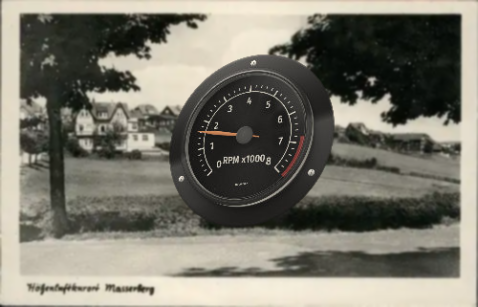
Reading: 1600 rpm
